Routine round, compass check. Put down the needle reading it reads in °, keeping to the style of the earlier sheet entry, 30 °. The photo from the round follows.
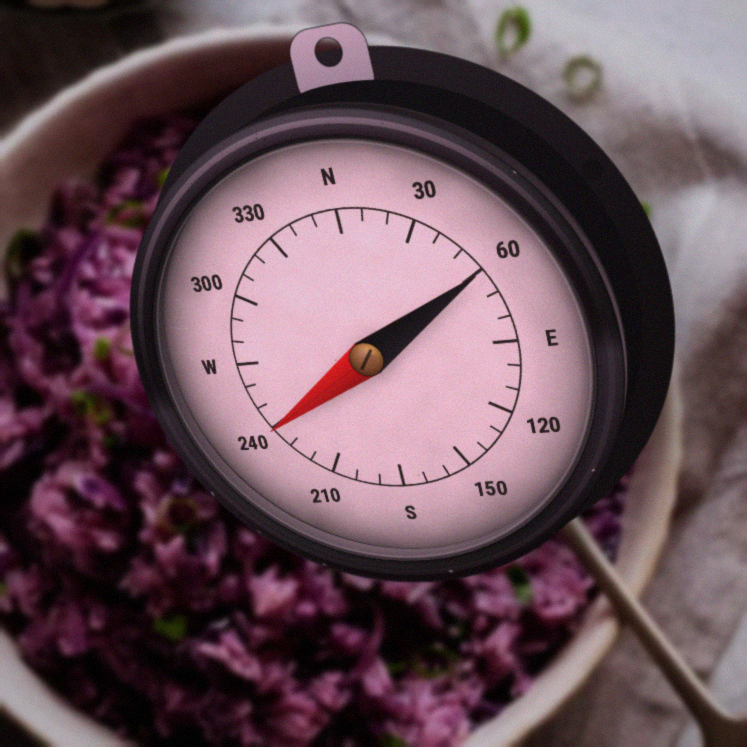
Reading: 240 °
